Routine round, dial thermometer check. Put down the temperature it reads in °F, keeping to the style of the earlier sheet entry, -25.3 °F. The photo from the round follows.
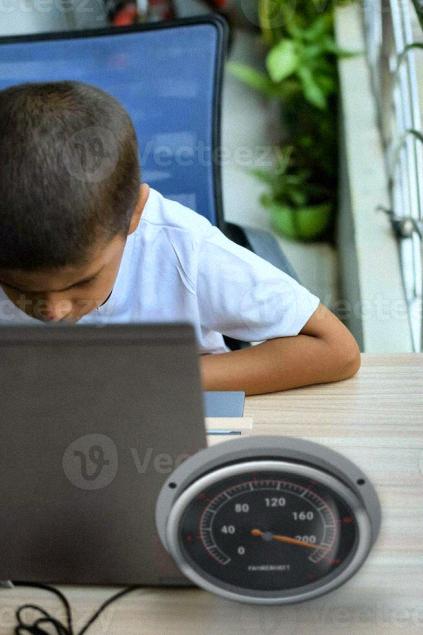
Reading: 200 °F
